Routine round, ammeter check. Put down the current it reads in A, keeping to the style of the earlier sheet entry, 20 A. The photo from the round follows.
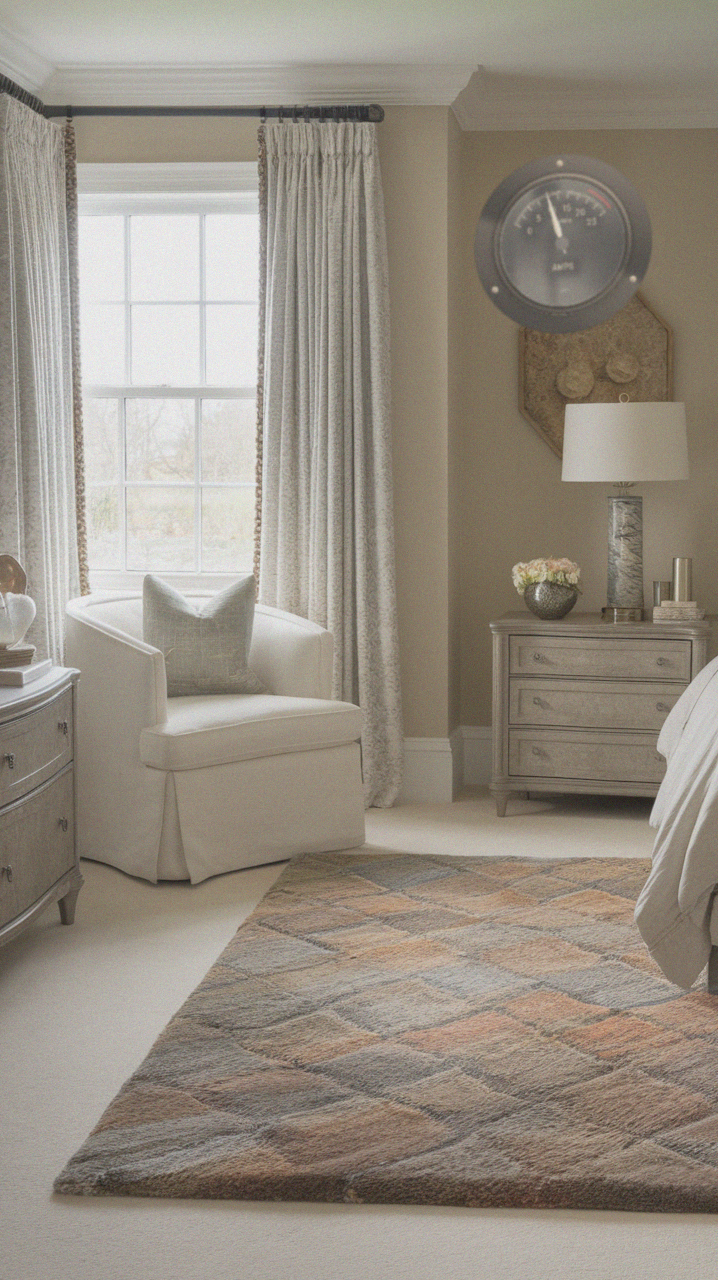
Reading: 10 A
